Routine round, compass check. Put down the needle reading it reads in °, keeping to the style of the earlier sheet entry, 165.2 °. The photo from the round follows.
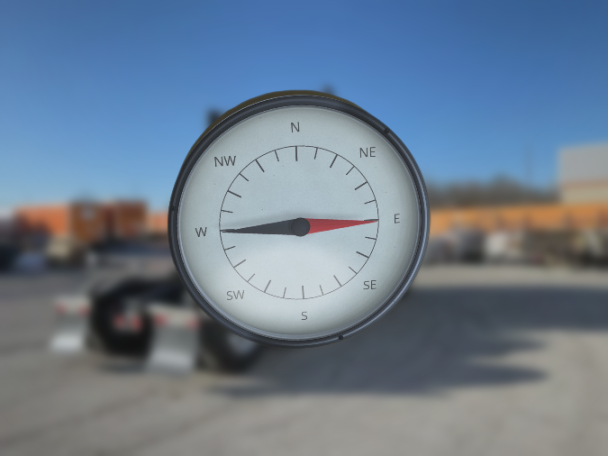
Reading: 90 °
